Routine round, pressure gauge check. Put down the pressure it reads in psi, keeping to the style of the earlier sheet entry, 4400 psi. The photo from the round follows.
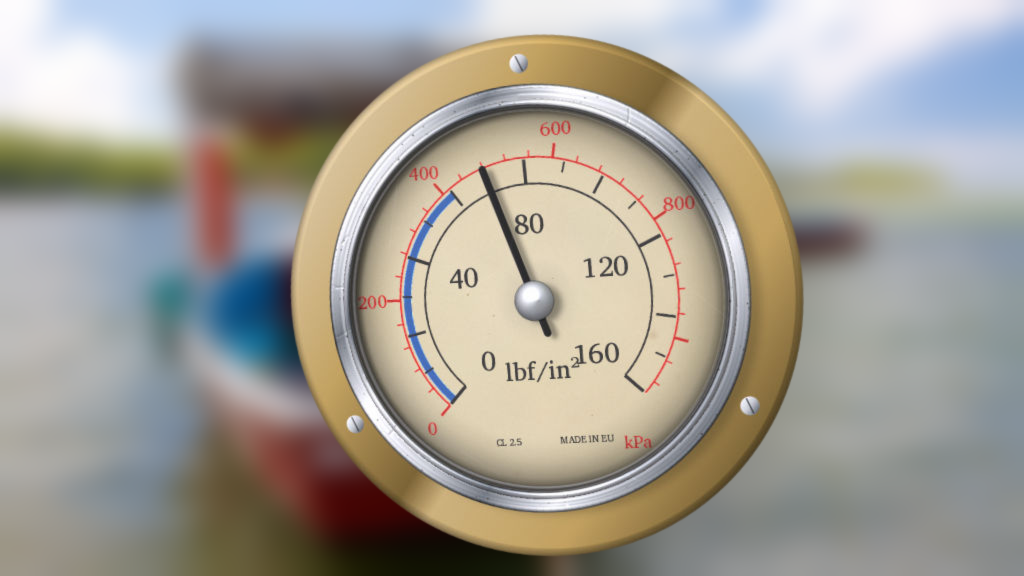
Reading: 70 psi
